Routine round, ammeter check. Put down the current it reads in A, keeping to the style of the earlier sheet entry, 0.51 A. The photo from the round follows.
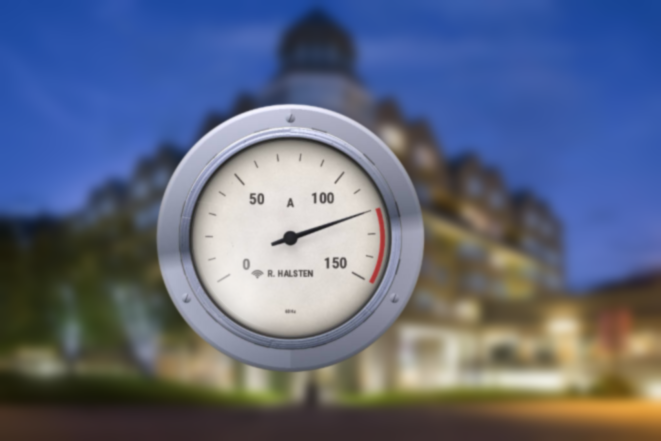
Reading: 120 A
